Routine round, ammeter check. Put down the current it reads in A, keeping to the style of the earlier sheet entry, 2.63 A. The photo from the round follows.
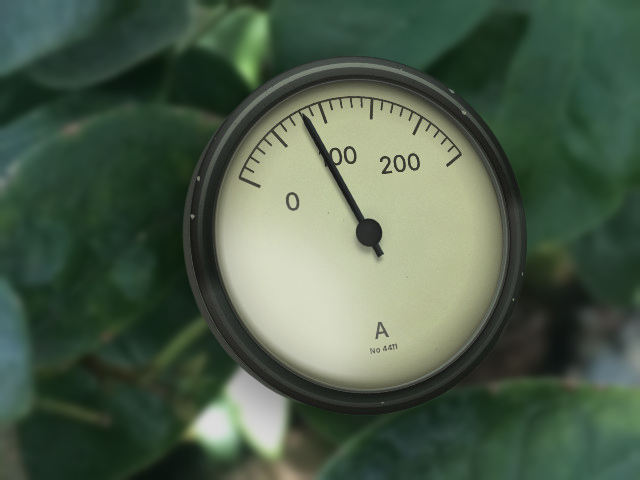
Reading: 80 A
